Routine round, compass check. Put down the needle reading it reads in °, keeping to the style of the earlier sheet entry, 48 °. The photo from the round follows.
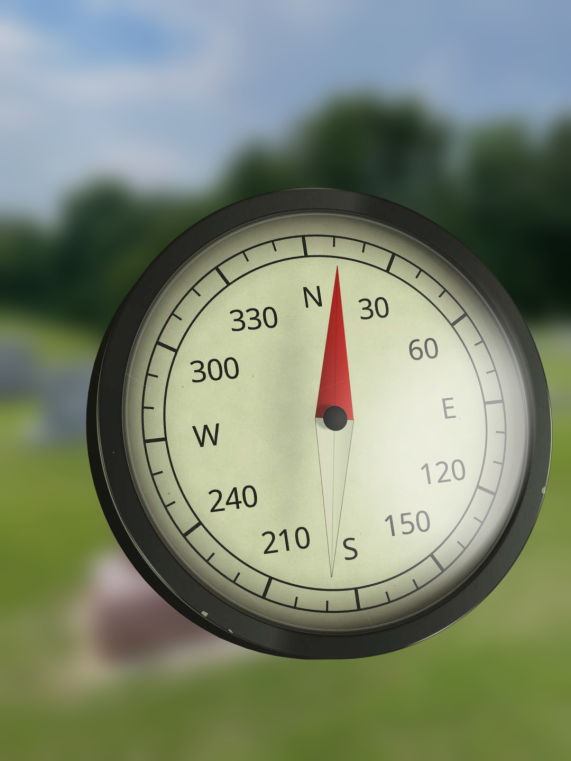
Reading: 10 °
